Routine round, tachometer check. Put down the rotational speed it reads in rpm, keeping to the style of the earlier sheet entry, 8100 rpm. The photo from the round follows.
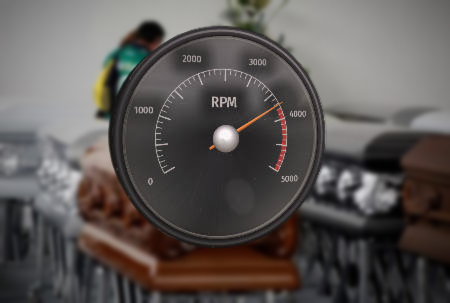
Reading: 3700 rpm
